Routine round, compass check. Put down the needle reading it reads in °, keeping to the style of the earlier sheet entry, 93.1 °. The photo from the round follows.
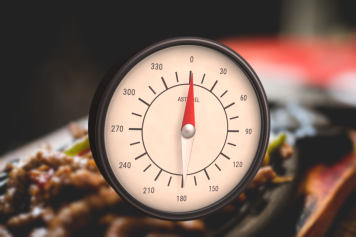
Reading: 0 °
